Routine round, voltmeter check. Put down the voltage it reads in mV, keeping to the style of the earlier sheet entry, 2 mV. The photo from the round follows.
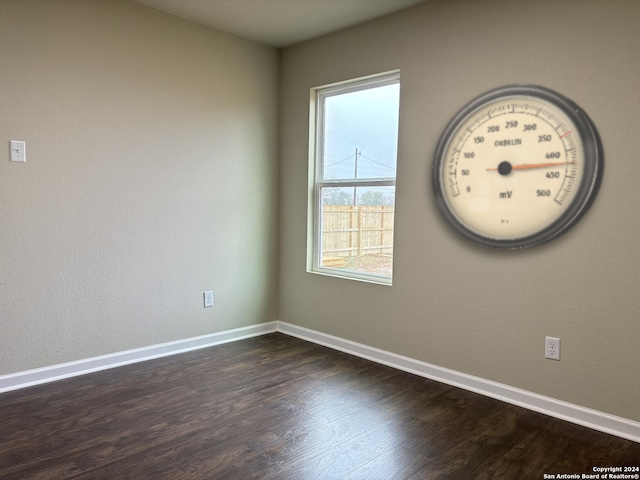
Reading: 425 mV
